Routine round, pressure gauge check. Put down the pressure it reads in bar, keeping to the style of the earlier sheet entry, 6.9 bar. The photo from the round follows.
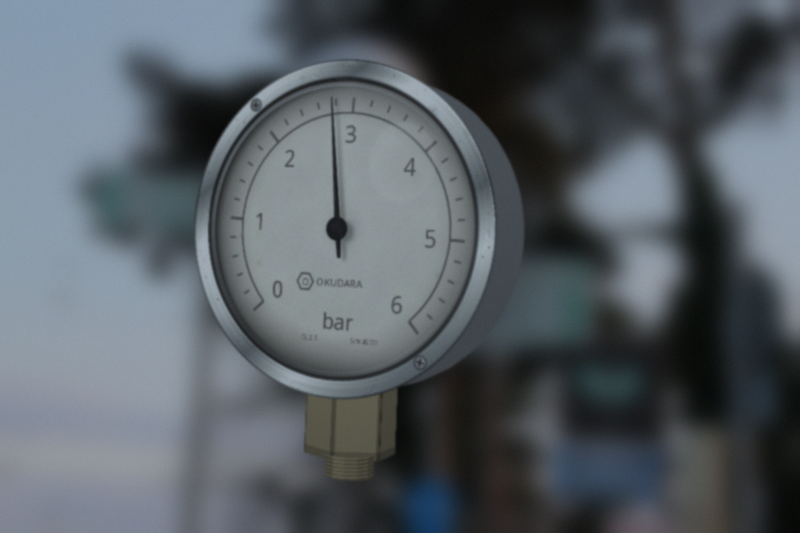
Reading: 2.8 bar
